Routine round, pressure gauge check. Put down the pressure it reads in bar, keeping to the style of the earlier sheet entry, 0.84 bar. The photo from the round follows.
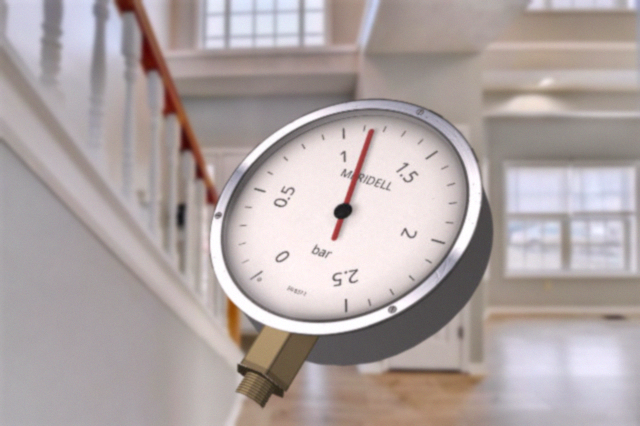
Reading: 1.15 bar
